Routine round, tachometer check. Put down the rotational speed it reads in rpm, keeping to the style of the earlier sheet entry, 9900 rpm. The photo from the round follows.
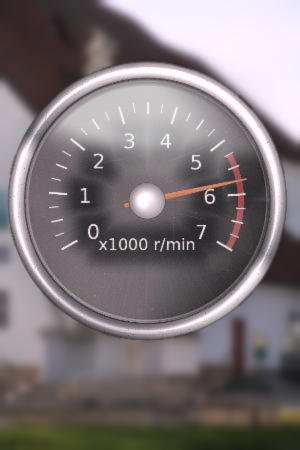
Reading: 5750 rpm
